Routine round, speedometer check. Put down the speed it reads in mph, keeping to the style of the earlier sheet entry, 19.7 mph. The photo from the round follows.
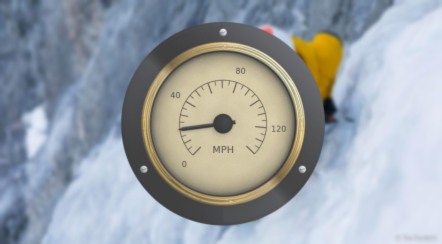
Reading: 20 mph
